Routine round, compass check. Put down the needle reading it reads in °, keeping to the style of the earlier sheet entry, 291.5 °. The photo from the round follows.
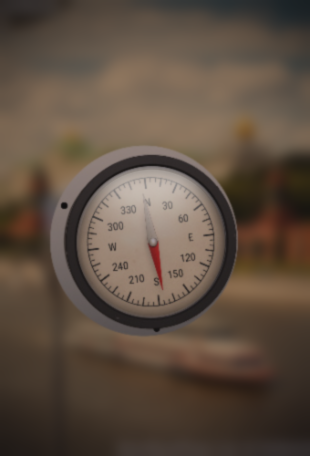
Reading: 175 °
